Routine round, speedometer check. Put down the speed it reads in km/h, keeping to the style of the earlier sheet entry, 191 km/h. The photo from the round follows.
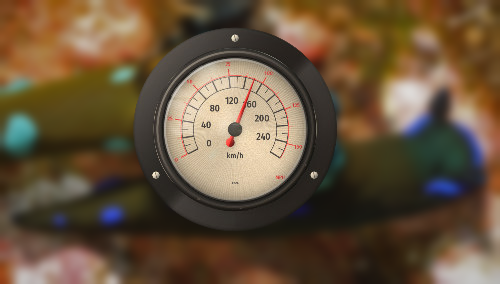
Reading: 150 km/h
